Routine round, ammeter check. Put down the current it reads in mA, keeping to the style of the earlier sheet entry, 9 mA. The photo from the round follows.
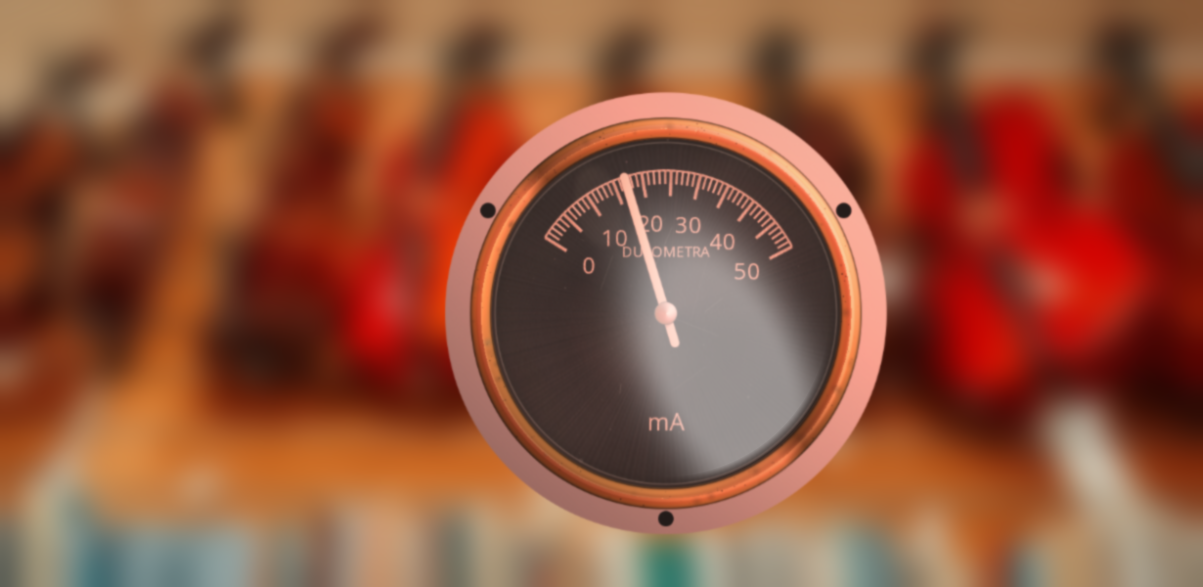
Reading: 17 mA
